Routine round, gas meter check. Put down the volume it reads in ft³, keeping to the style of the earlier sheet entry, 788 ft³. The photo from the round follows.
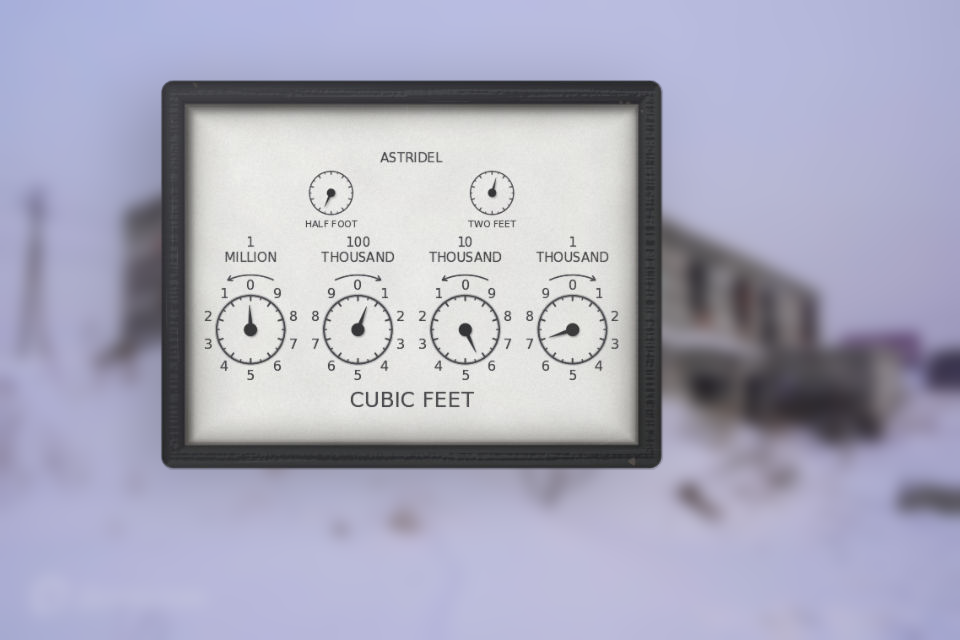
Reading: 5700 ft³
